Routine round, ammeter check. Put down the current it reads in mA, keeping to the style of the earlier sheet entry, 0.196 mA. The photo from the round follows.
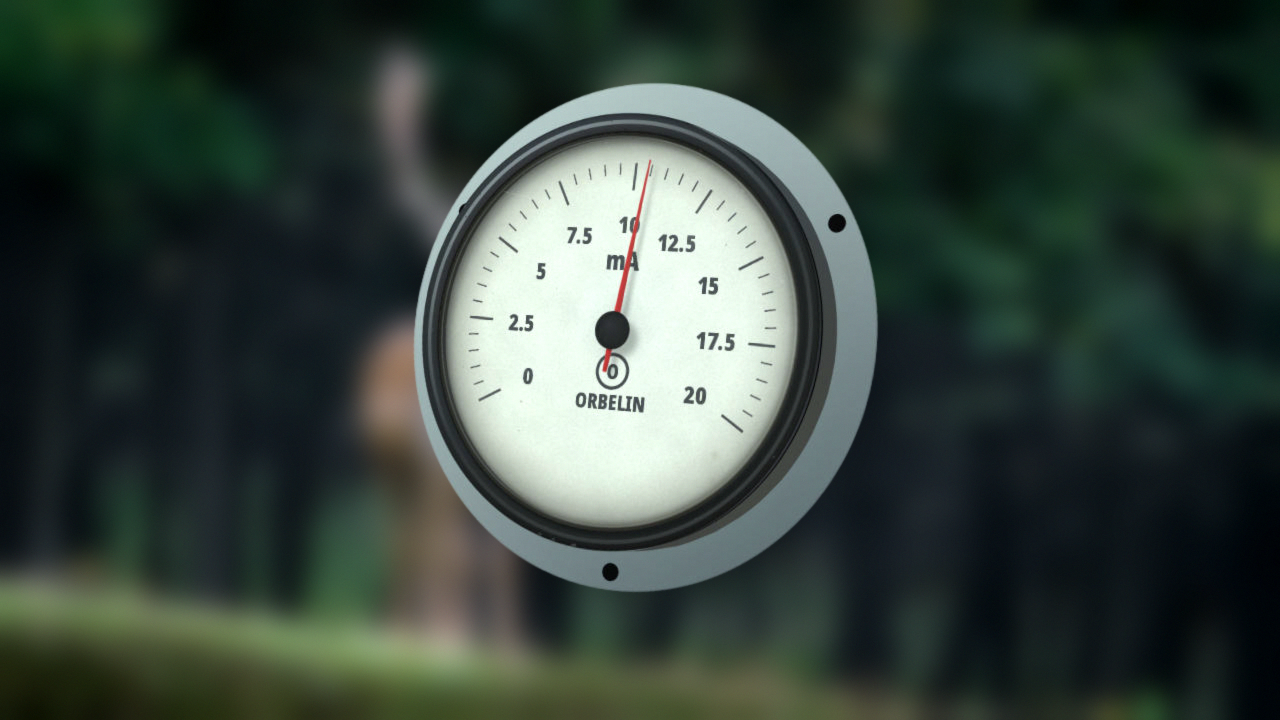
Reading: 10.5 mA
